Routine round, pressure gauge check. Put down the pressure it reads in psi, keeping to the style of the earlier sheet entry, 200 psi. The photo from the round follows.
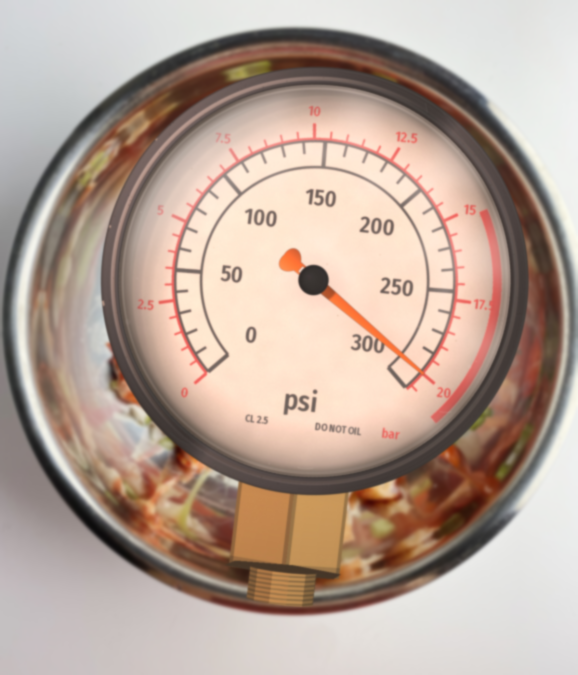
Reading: 290 psi
